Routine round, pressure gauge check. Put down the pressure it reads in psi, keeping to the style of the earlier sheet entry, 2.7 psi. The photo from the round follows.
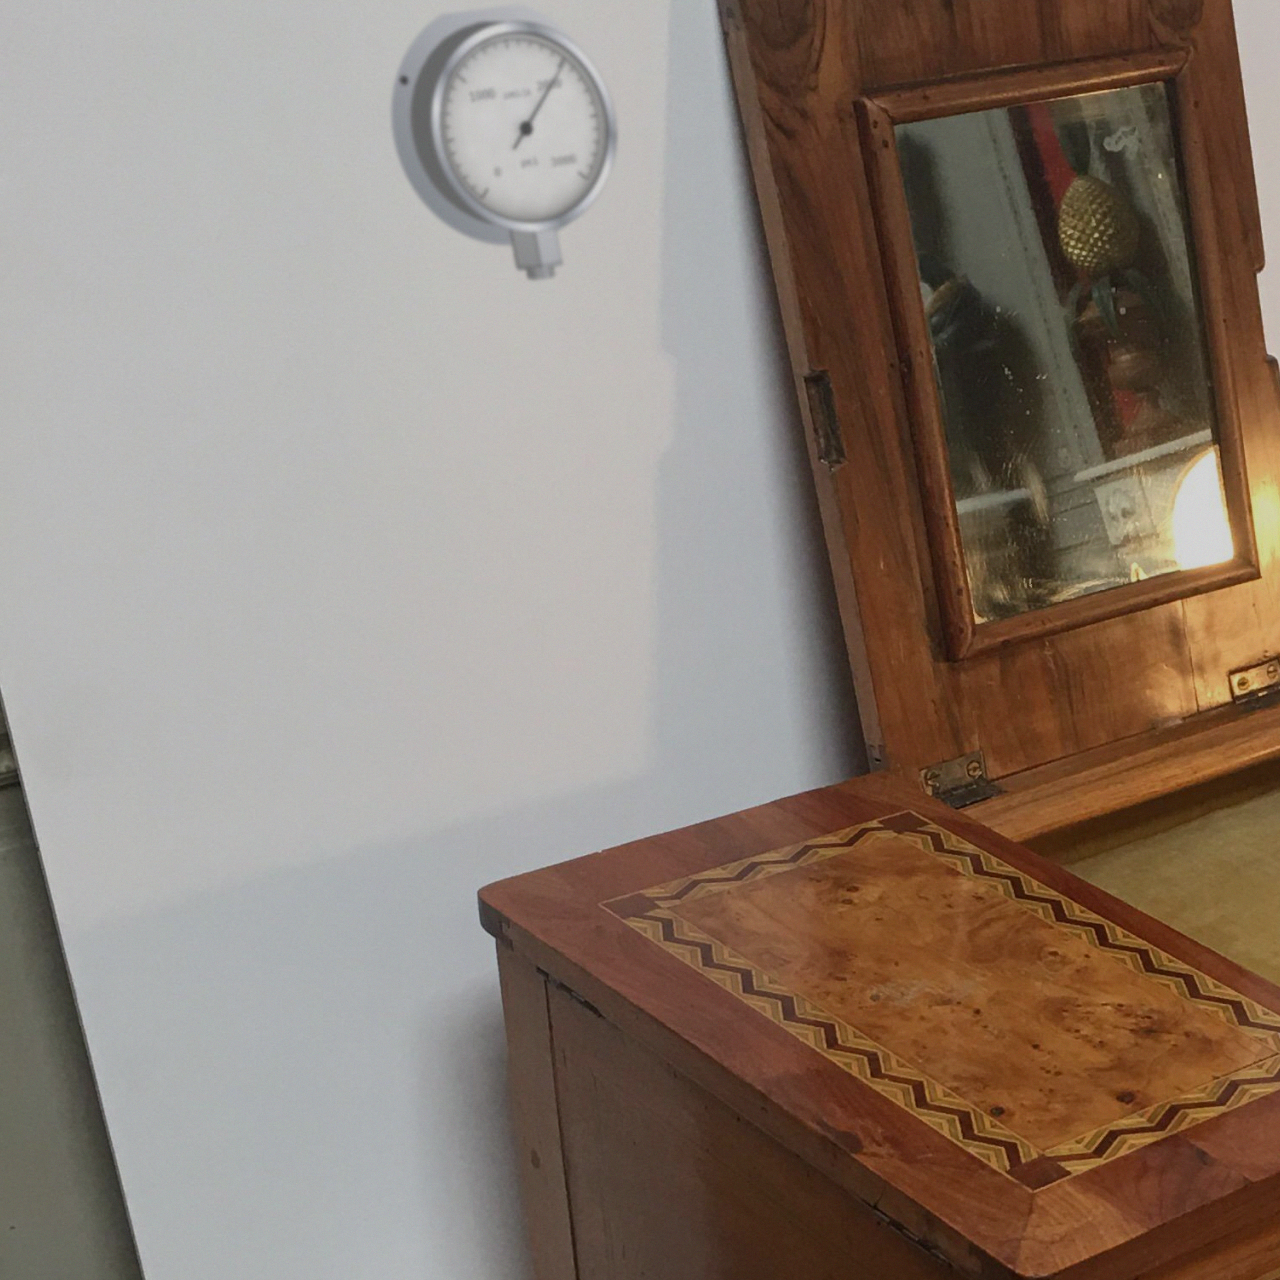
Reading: 2000 psi
